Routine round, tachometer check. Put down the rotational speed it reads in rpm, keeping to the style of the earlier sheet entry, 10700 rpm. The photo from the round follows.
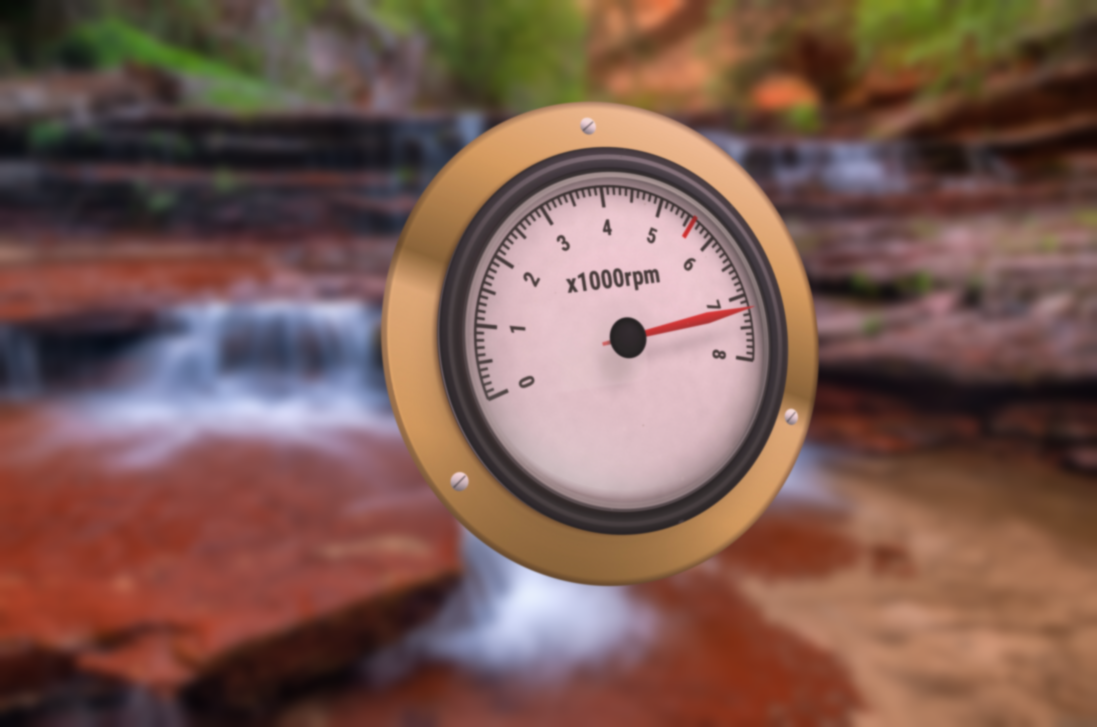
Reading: 7200 rpm
